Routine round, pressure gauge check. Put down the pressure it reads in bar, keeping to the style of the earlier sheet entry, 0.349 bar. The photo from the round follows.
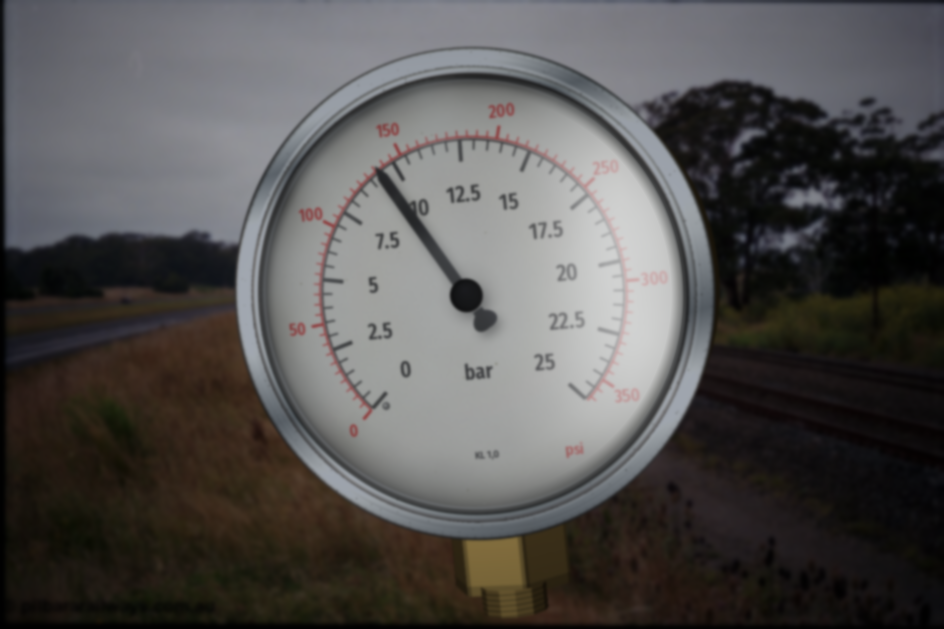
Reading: 9.5 bar
